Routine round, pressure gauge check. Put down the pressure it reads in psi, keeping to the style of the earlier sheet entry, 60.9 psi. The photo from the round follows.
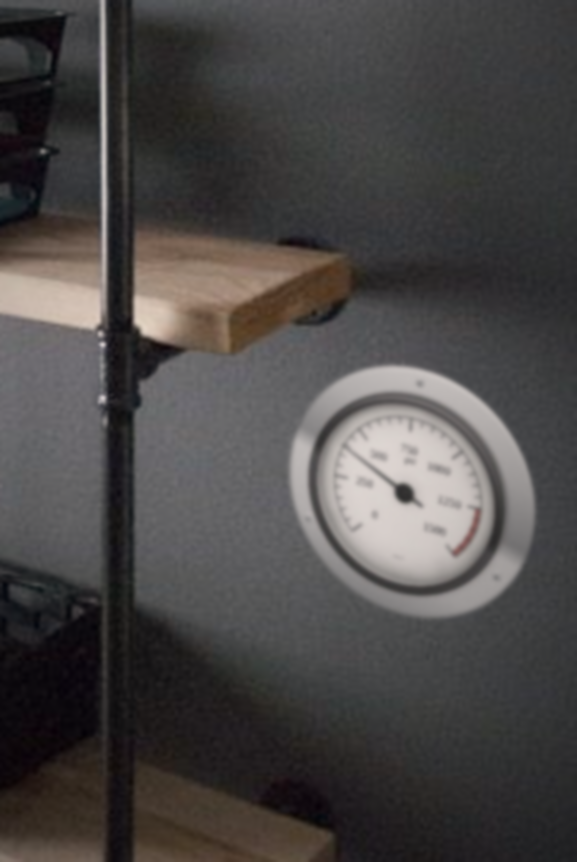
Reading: 400 psi
